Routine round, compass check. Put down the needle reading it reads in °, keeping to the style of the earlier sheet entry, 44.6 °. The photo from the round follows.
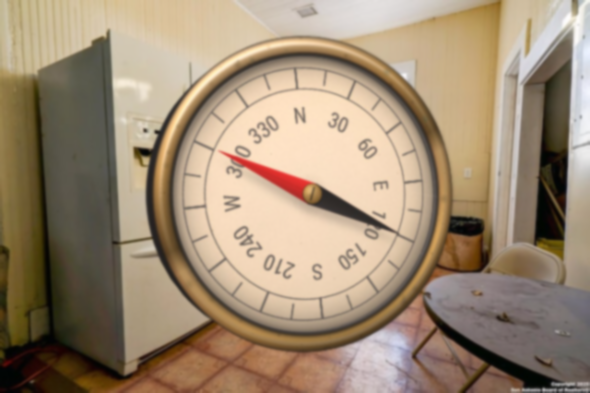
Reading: 300 °
